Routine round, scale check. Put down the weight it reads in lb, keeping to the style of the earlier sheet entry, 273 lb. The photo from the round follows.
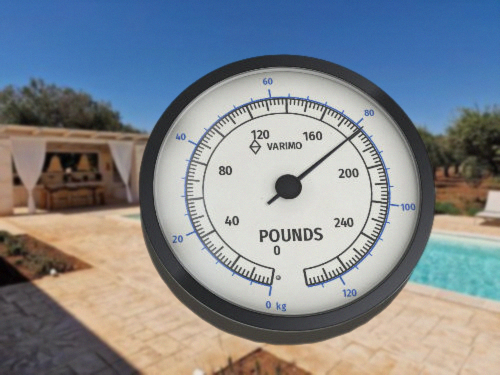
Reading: 180 lb
